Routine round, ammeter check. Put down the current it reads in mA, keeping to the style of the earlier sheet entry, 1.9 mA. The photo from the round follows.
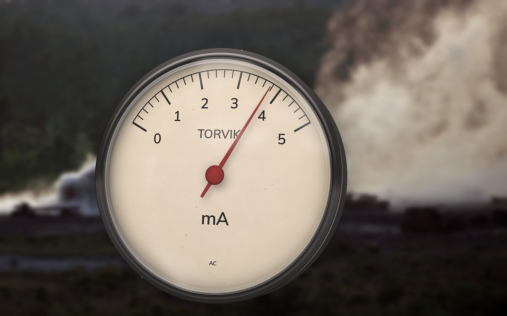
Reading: 3.8 mA
